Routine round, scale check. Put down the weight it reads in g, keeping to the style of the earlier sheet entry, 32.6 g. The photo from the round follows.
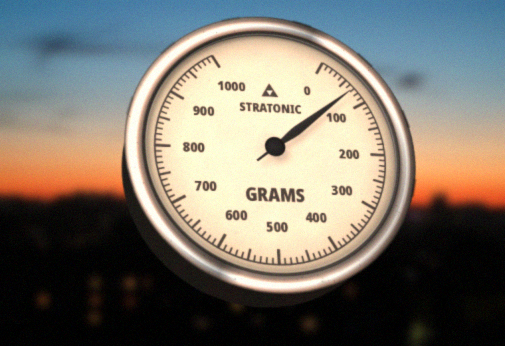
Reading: 70 g
